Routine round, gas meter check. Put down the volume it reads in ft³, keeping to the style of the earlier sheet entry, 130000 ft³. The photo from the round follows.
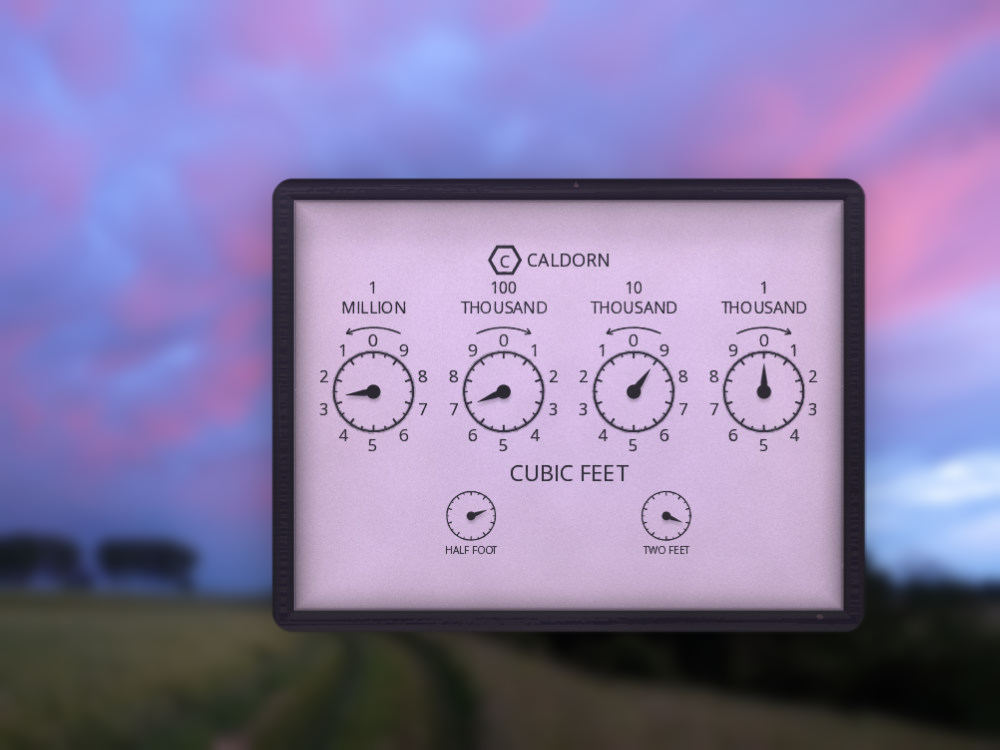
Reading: 269000 ft³
